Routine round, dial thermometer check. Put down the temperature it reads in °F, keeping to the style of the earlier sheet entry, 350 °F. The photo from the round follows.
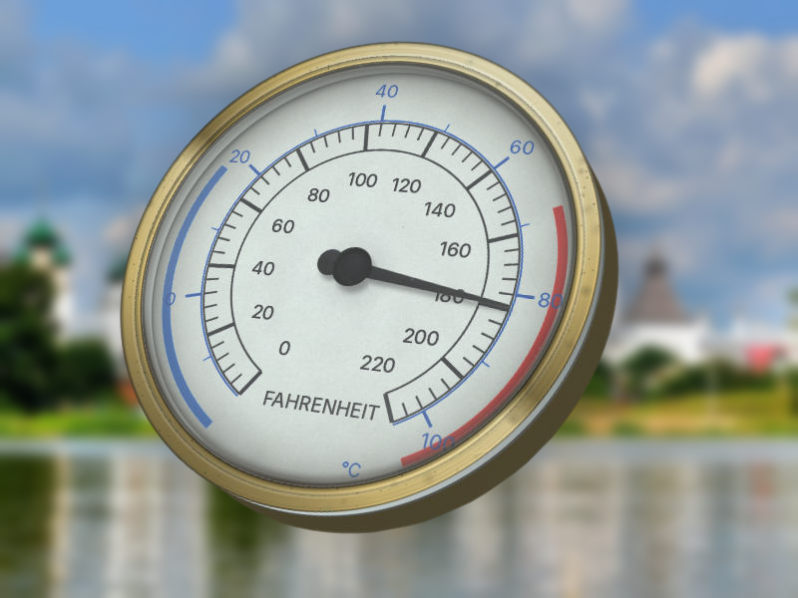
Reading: 180 °F
